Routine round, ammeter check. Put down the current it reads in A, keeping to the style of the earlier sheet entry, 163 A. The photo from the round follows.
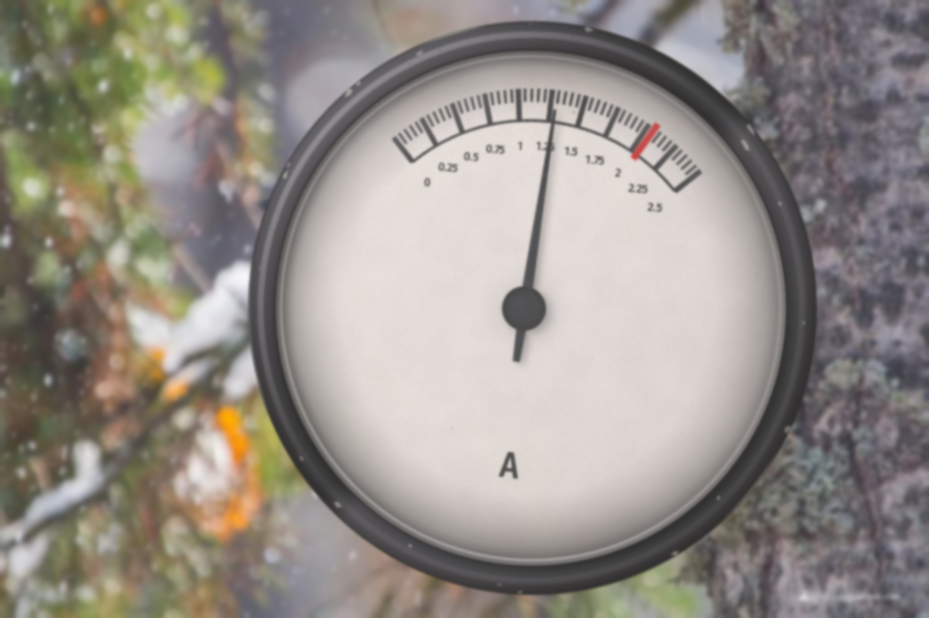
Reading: 1.3 A
